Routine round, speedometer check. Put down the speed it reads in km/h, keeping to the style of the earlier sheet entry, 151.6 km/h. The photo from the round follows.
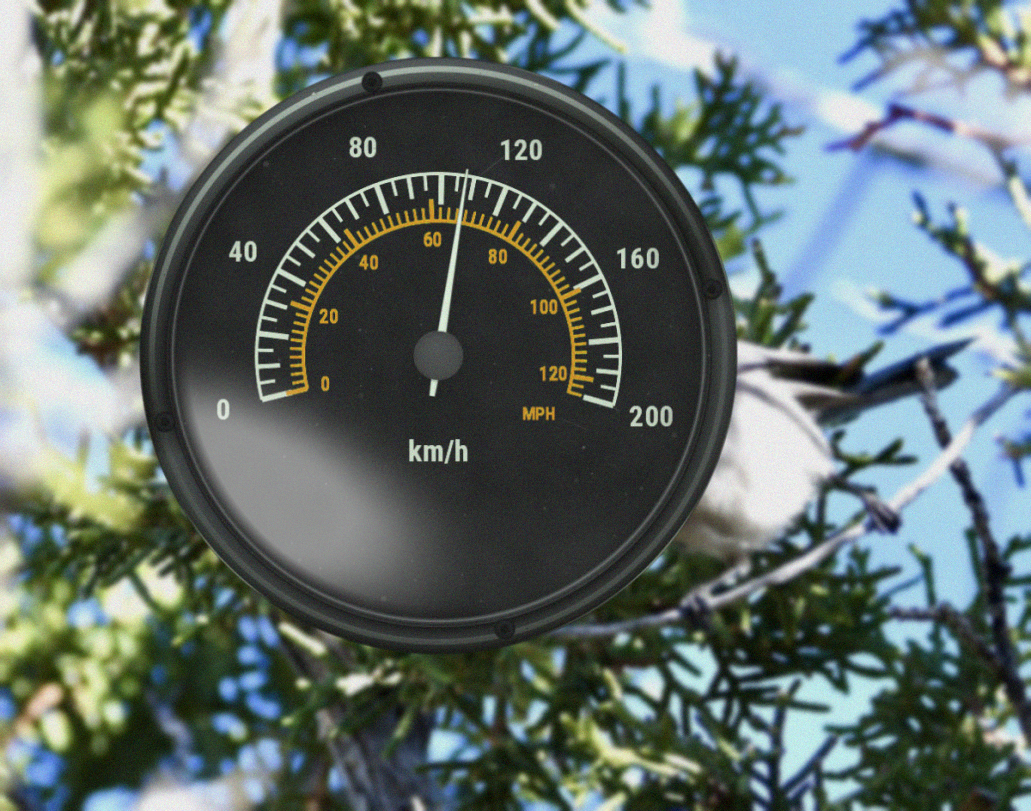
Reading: 107.5 km/h
